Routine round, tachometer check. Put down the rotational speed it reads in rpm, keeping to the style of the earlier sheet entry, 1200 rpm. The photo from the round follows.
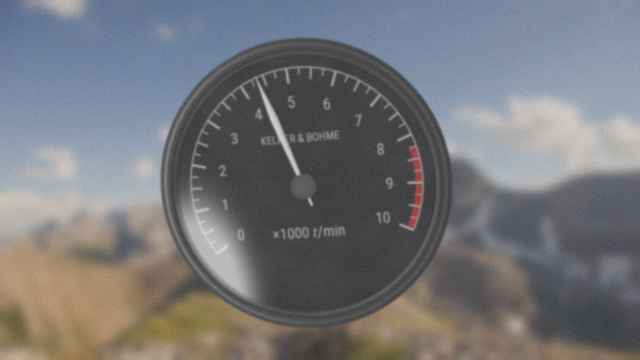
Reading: 4375 rpm
